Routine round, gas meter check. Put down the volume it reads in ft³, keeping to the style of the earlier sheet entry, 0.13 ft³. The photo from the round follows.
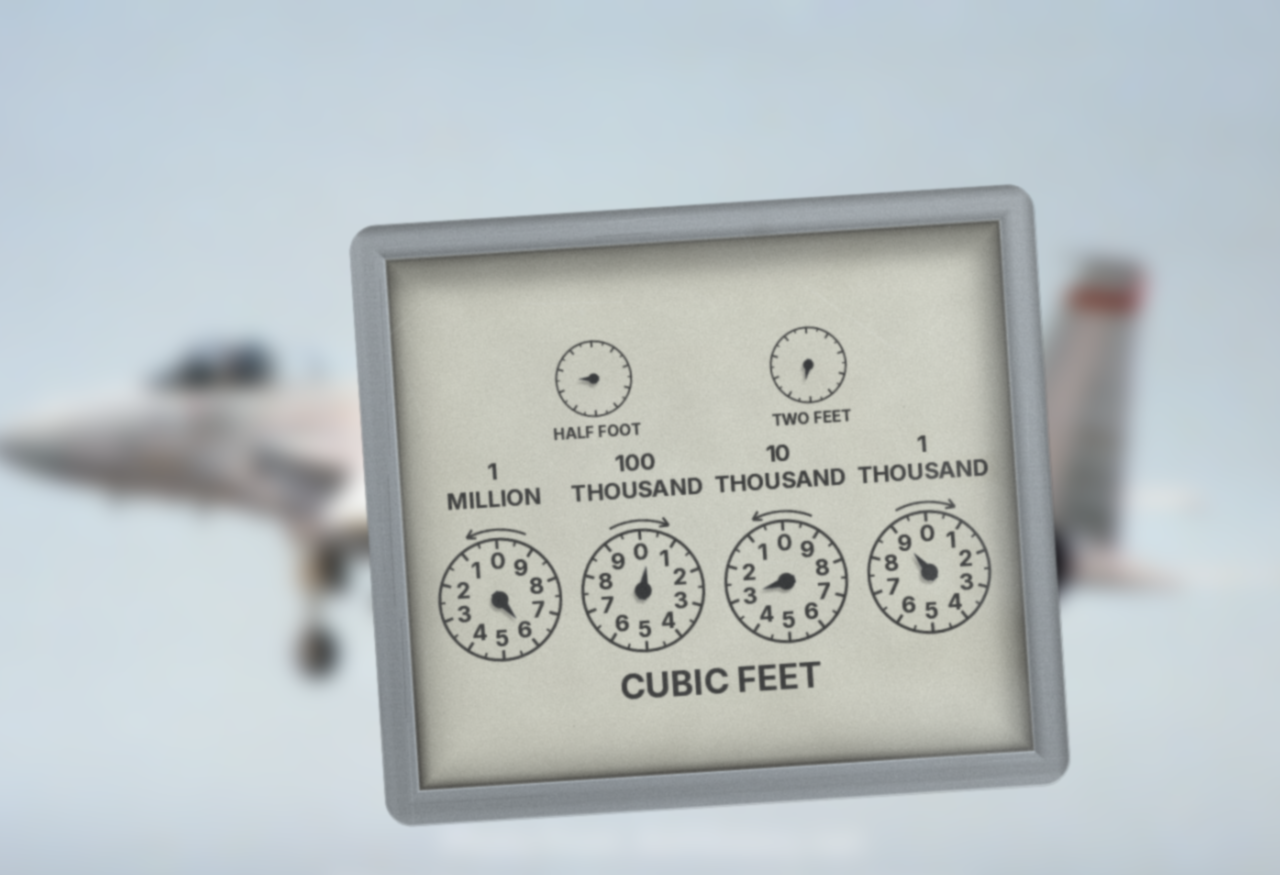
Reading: 602900 ft³
